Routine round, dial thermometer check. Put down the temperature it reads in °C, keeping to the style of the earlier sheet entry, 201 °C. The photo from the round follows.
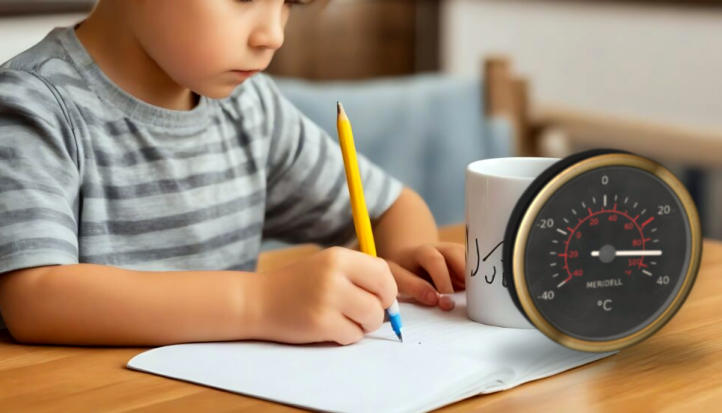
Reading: 32 °C
